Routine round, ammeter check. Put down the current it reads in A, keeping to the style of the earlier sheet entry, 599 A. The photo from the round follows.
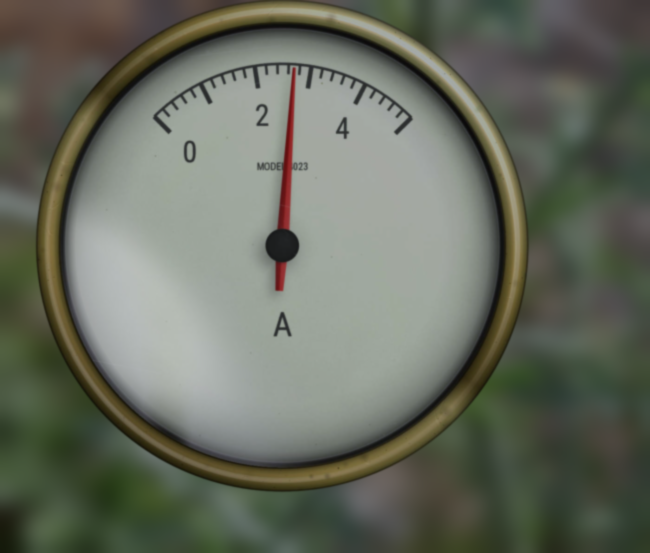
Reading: 2.7 A
